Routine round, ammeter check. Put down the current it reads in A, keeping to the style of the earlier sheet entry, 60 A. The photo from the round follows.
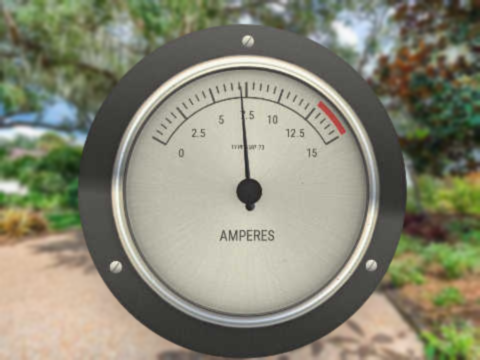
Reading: 7 A
